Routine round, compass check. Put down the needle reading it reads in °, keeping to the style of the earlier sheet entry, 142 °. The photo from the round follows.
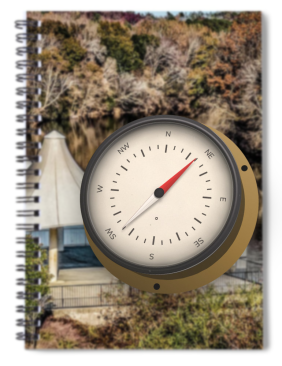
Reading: 40 °
